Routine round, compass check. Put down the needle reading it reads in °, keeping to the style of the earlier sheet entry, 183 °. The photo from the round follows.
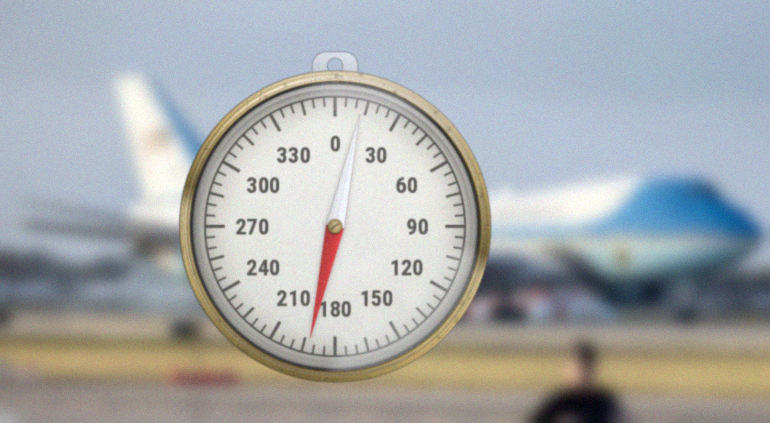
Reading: 192.5 °
